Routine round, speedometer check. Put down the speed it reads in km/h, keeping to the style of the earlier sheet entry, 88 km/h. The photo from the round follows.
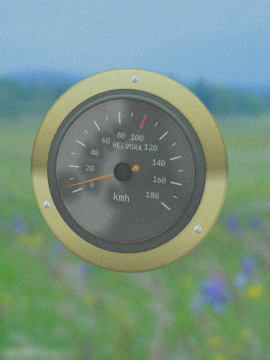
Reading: 5 km/h
